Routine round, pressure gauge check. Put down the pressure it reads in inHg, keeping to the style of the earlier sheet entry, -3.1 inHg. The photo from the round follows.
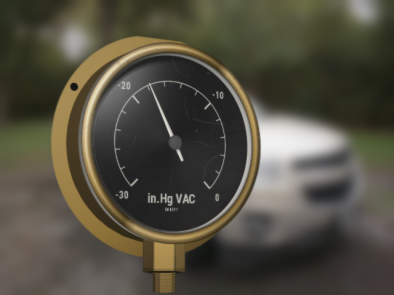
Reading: -18 inHg
